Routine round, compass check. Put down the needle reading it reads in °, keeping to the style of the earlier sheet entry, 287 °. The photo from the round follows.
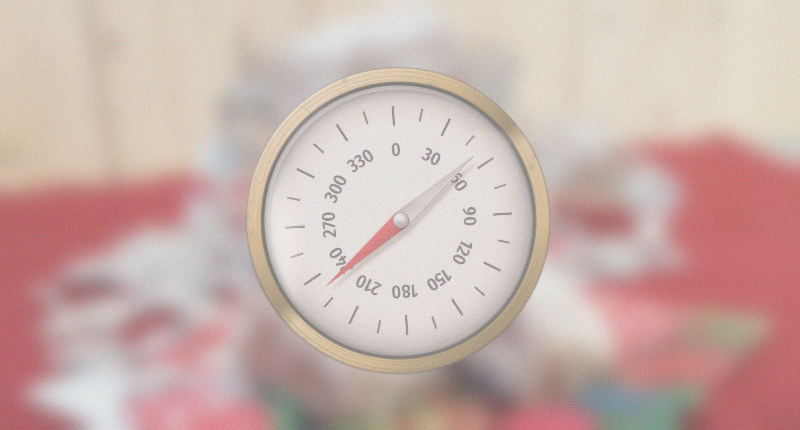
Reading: 232.5 °
